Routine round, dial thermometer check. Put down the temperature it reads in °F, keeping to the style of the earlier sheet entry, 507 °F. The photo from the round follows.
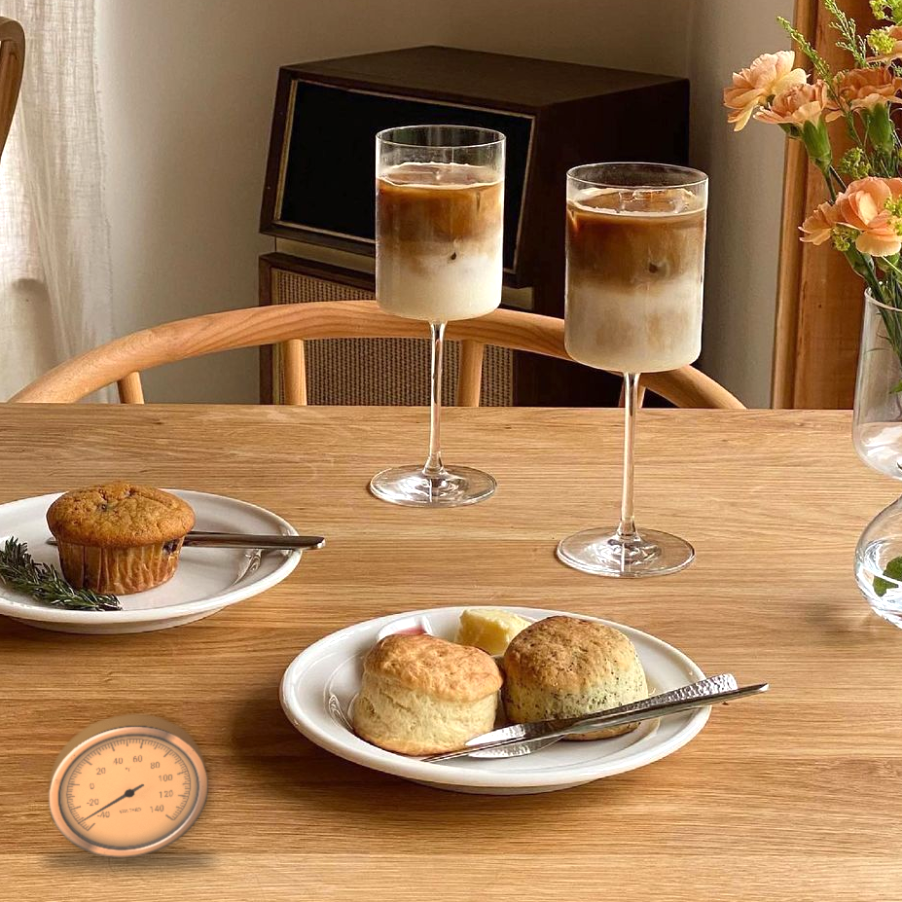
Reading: -30 °F
